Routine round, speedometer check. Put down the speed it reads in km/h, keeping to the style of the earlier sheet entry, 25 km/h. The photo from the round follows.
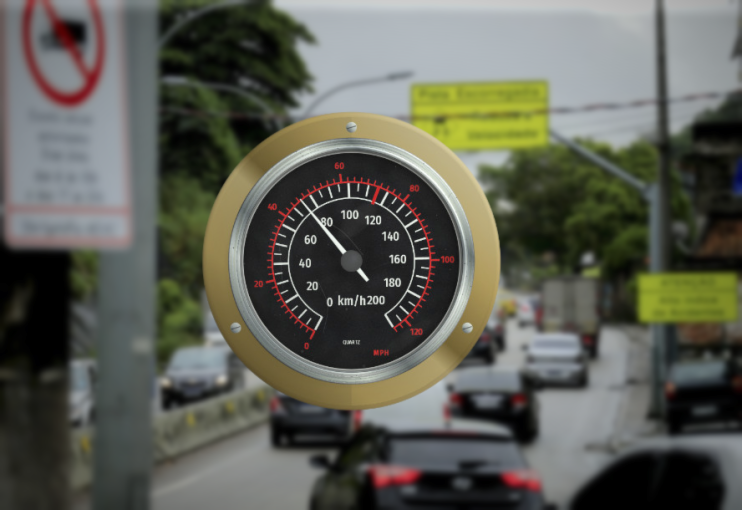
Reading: 75 km/h
